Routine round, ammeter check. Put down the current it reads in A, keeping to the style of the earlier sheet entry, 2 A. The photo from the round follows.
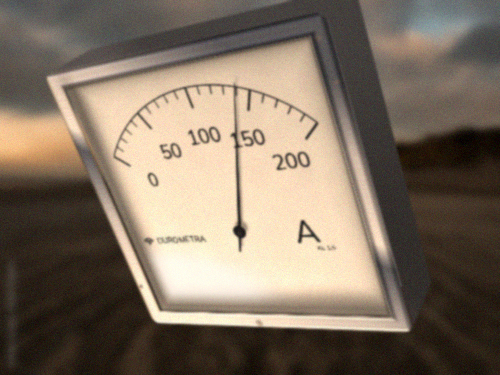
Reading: 140 A
